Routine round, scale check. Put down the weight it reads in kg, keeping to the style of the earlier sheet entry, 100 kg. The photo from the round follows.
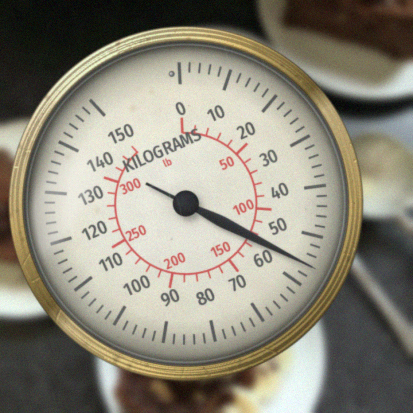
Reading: 56 kg
